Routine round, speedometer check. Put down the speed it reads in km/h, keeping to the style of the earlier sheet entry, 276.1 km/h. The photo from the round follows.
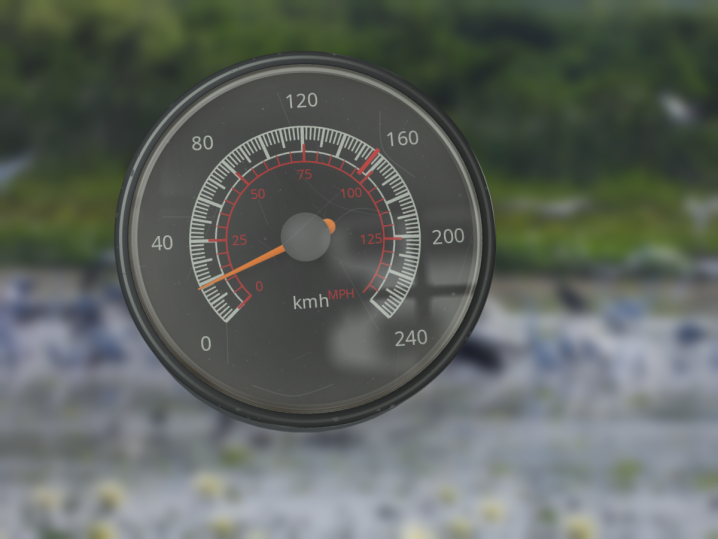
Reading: 18 km/h
